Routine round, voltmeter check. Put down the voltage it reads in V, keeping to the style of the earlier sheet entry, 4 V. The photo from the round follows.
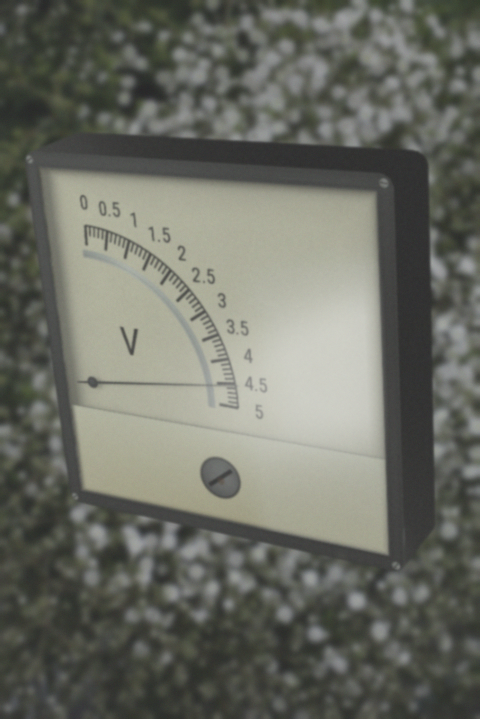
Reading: 4.5 V
